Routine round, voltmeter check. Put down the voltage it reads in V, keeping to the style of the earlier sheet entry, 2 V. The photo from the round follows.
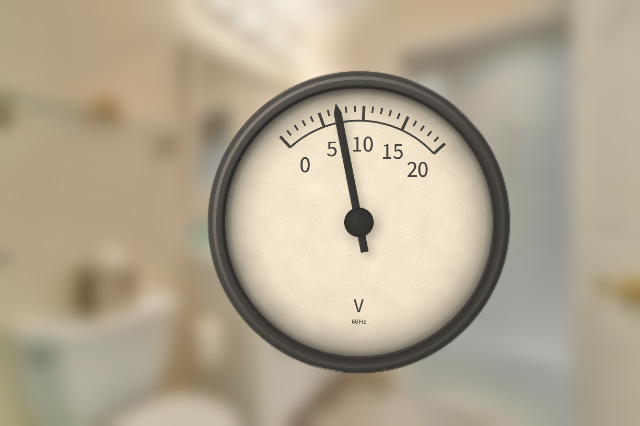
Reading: 7 V
